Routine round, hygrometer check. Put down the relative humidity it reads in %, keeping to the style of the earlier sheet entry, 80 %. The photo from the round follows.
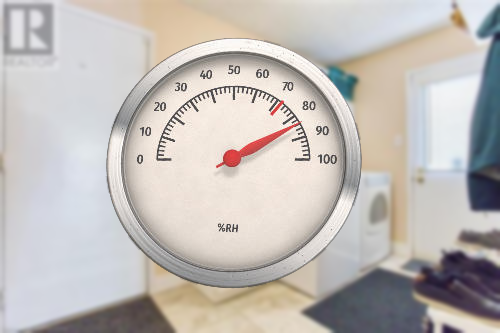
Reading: 84 %
